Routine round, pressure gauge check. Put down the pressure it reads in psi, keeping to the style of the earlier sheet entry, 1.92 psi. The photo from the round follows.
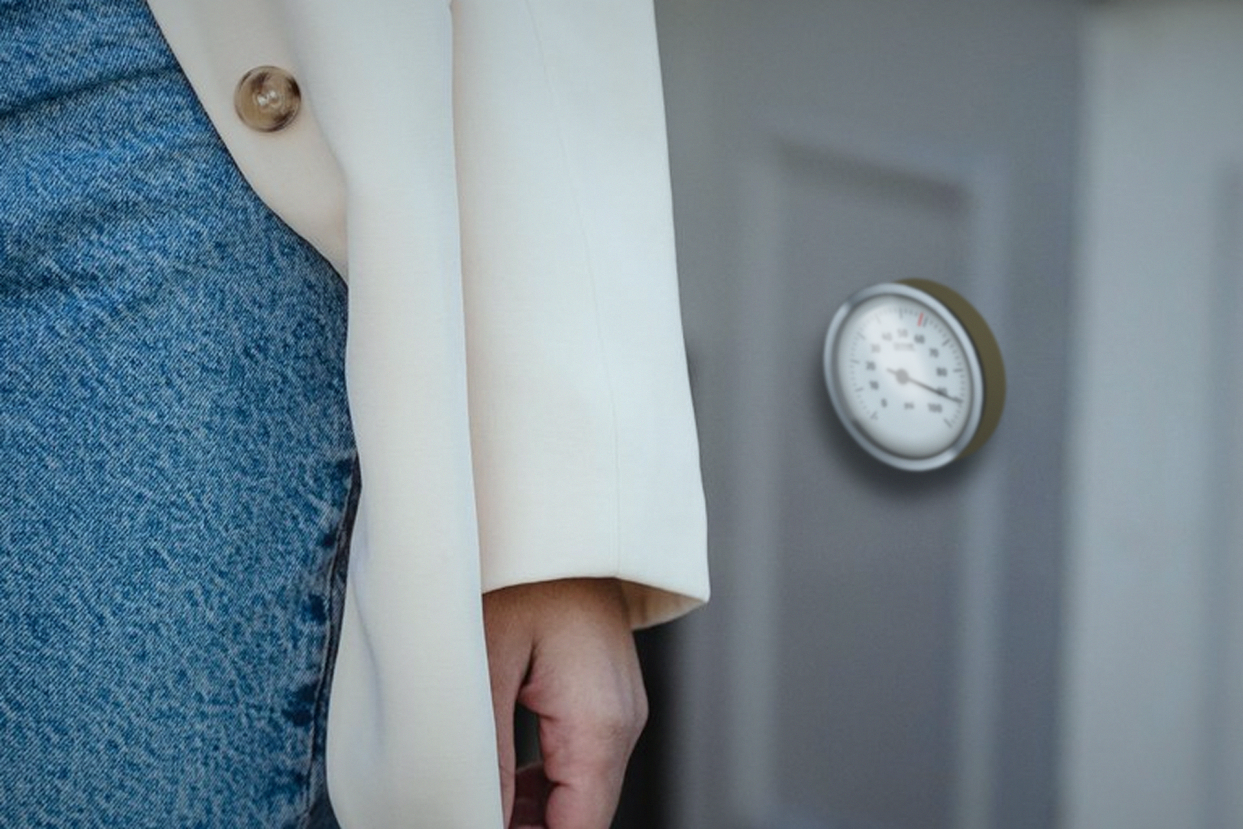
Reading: 90 psi
